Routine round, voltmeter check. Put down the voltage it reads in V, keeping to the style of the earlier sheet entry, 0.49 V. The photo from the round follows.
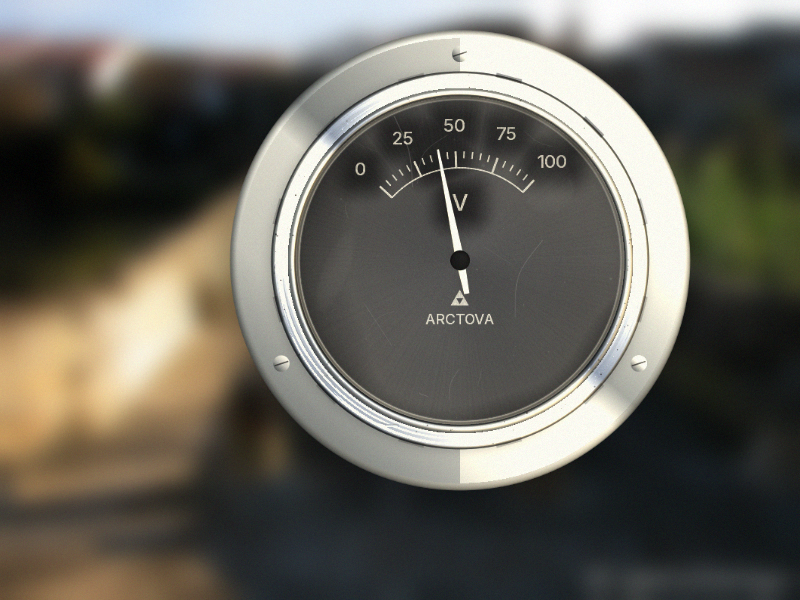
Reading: 40 V
